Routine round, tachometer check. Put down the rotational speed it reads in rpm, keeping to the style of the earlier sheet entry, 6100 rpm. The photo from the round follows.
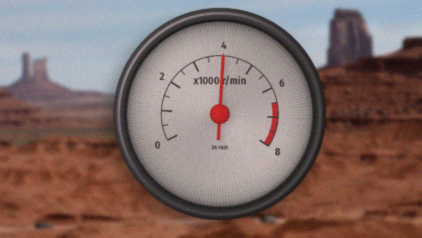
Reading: 4000 rpm
